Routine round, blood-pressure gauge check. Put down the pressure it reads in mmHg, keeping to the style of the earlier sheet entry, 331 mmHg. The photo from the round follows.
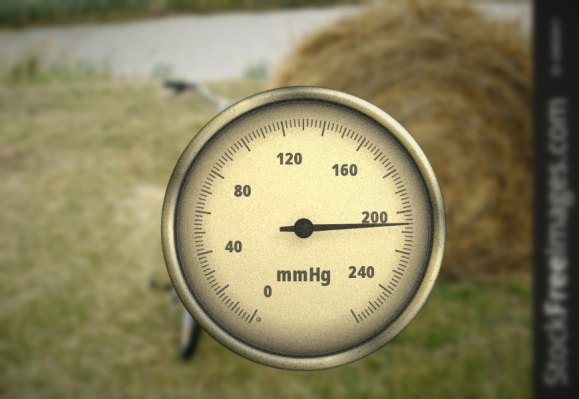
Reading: 206 mmHg
